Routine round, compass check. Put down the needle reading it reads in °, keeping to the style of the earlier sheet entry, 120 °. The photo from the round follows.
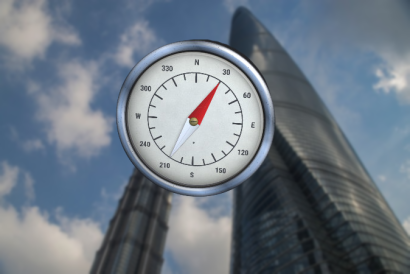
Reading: 30 °
